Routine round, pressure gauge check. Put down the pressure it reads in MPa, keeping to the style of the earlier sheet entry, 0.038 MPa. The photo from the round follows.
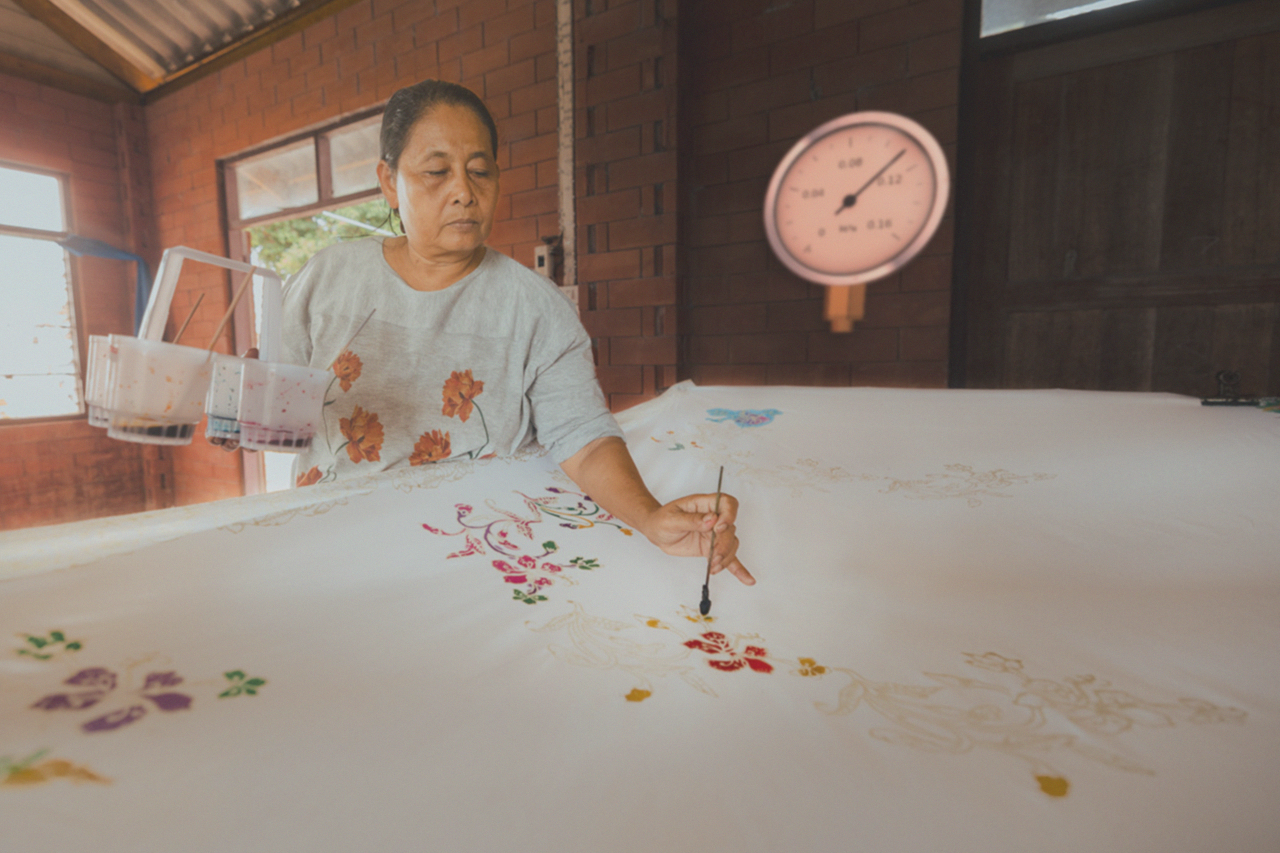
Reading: 0.11 MPa
